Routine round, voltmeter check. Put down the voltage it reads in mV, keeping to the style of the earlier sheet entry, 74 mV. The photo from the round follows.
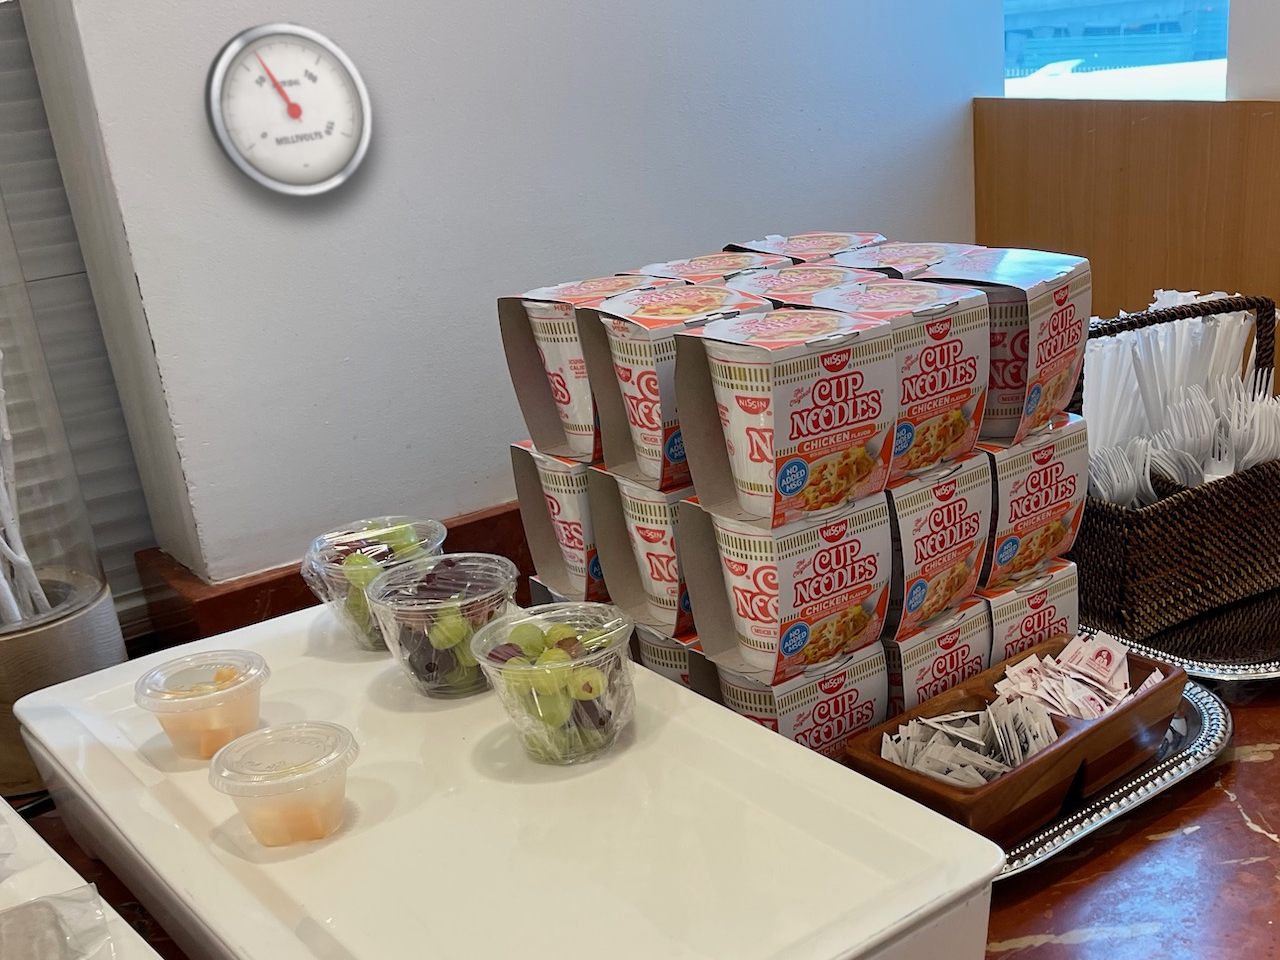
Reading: 60 mV
